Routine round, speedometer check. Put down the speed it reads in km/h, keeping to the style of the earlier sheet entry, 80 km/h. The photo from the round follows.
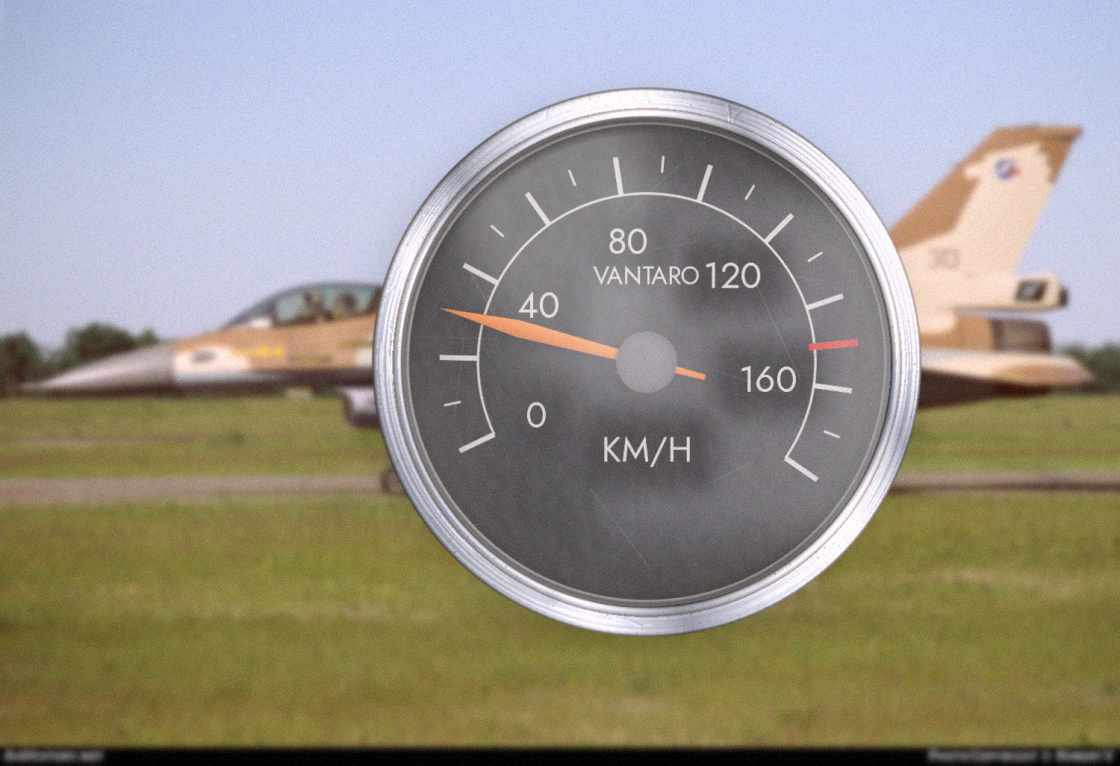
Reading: 30 km/h
